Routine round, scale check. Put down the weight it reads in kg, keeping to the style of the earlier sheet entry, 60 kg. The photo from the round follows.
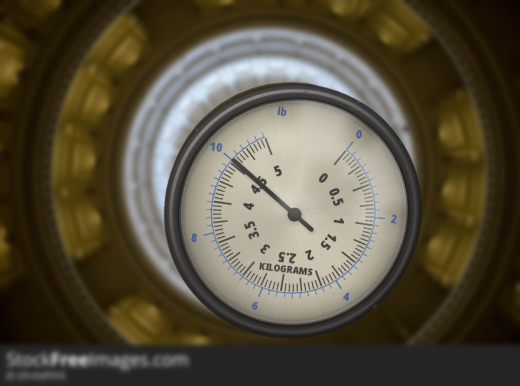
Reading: 4.55 kg
